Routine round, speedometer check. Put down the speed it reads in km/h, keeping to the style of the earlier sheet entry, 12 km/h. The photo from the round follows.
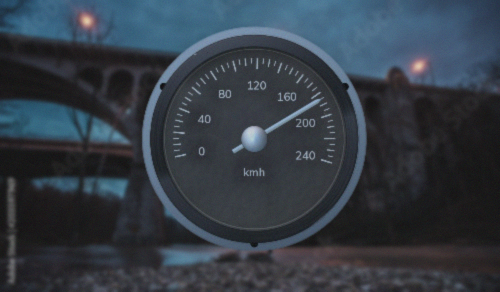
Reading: 185 km/h
